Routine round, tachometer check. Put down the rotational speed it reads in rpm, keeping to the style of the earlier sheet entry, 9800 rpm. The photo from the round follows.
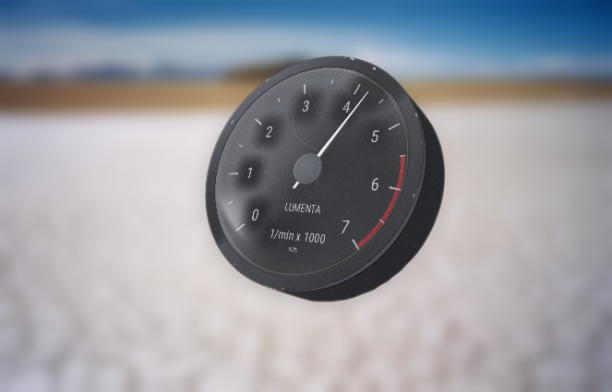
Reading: 4250 rpm
